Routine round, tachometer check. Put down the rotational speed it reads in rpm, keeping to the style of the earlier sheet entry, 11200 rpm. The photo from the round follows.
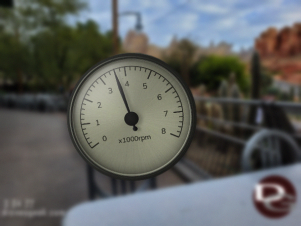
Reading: 3600 rpm
